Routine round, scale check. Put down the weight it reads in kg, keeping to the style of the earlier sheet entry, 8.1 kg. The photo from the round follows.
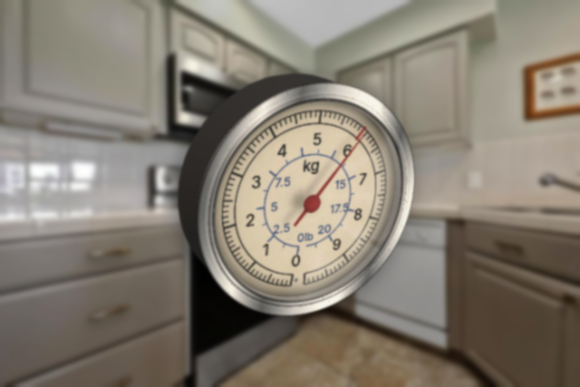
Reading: 6 kg
